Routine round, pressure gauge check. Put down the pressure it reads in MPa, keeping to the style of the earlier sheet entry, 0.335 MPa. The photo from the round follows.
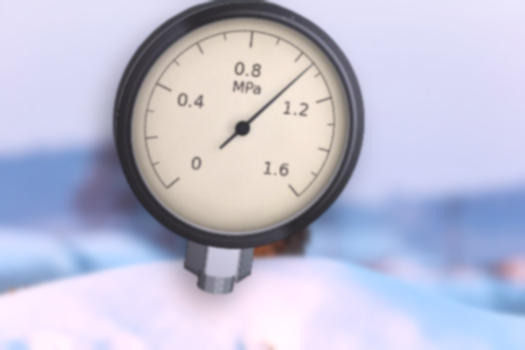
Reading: 1.05 MPa
